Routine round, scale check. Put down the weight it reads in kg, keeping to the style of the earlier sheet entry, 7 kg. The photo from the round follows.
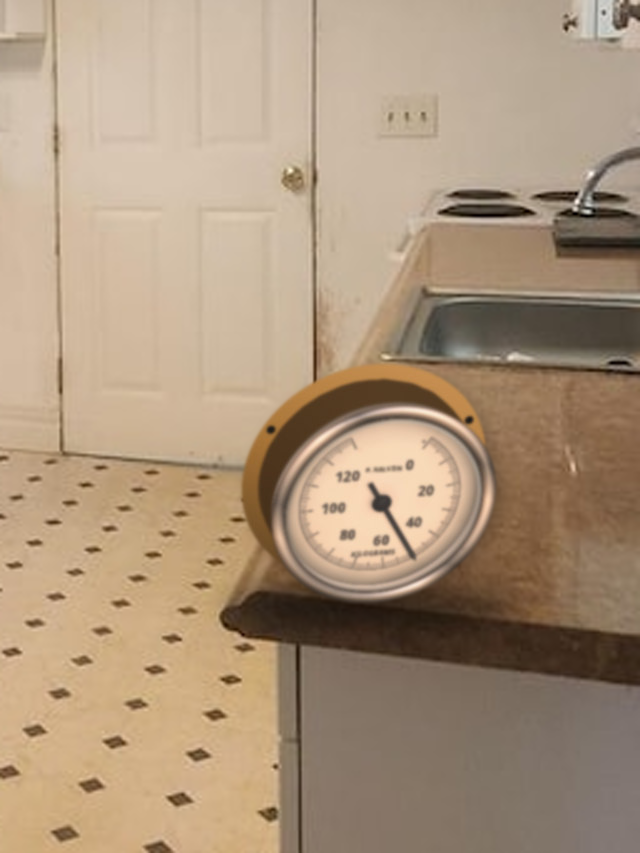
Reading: 50 kg
